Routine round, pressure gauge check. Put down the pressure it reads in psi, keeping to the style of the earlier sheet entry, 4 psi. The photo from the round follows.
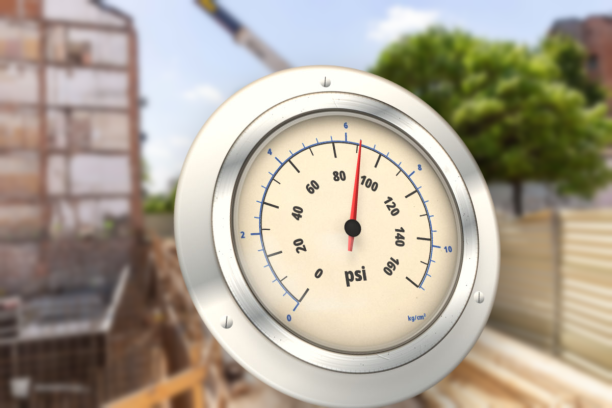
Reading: 90 psi
